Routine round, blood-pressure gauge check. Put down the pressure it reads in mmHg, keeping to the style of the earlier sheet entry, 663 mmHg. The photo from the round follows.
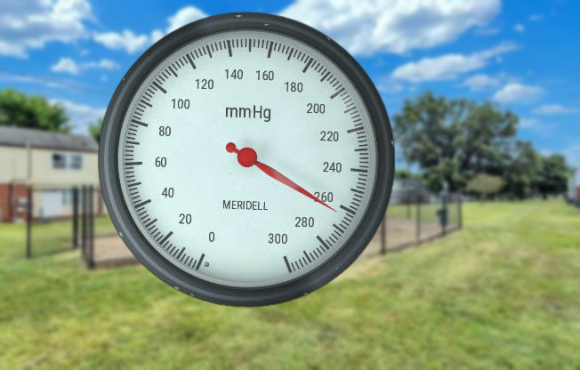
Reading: 264 mmHg
